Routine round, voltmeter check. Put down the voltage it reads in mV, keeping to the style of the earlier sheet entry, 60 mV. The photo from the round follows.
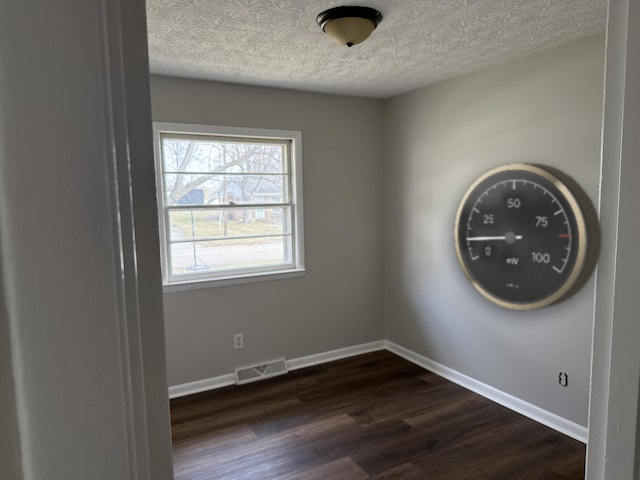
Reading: 10 mV
